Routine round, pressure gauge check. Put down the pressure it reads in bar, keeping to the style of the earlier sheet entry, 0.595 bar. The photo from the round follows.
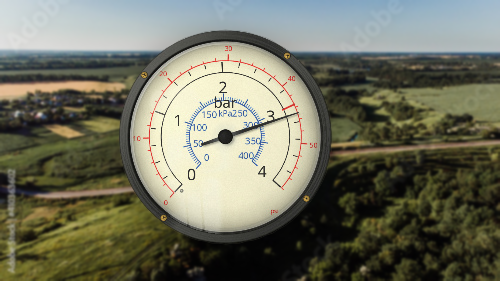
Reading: 3.1 bar
